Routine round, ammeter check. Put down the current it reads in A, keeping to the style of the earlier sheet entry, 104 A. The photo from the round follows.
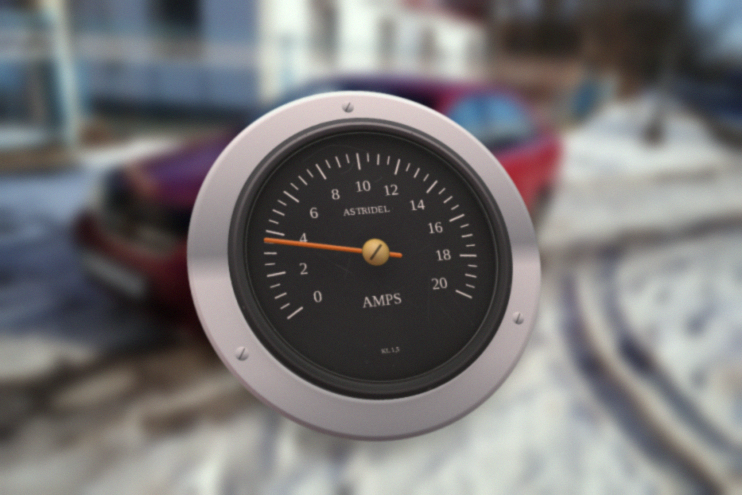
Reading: 3.5 A
